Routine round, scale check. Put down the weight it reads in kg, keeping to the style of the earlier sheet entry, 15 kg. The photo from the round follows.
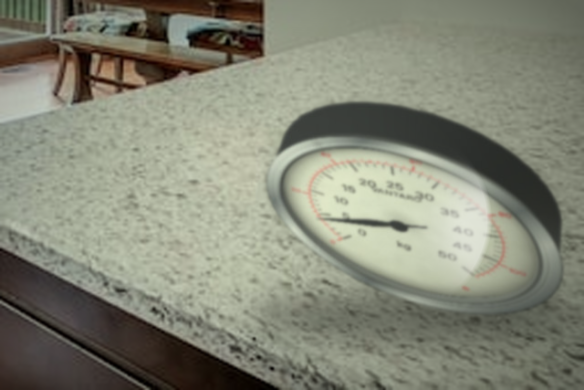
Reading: 5 kg
